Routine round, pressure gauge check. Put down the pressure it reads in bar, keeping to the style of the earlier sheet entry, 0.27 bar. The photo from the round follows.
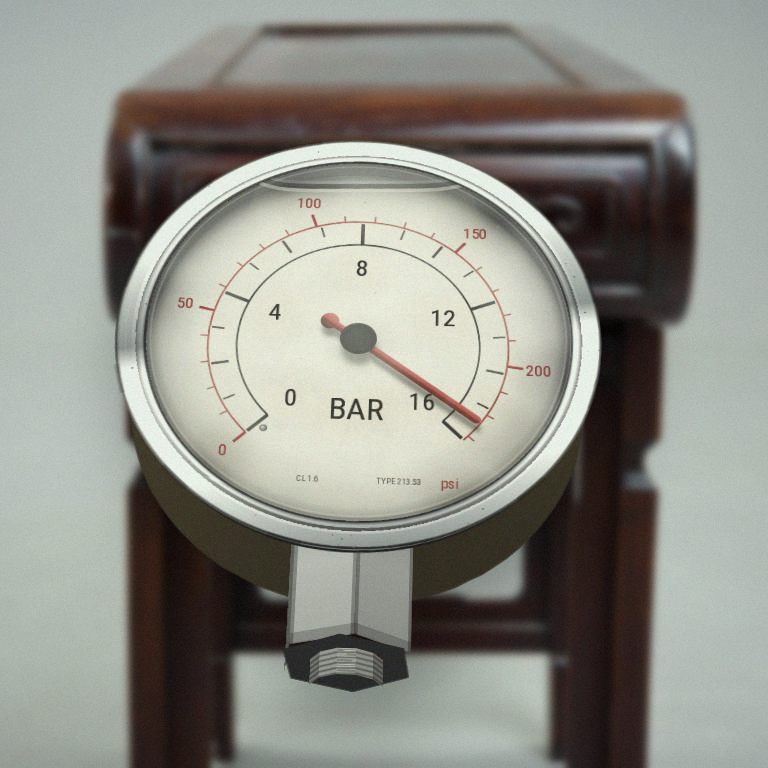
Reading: 15.5 bar
